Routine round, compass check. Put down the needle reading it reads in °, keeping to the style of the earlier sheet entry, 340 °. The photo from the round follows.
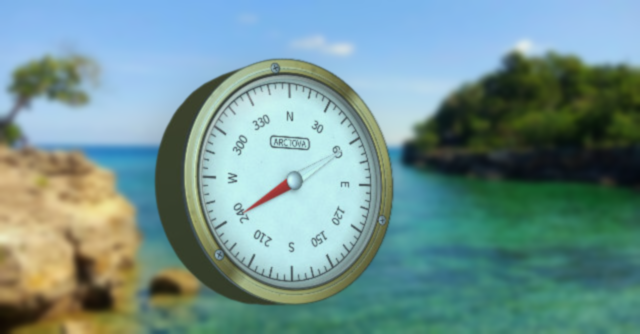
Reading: 240 °
